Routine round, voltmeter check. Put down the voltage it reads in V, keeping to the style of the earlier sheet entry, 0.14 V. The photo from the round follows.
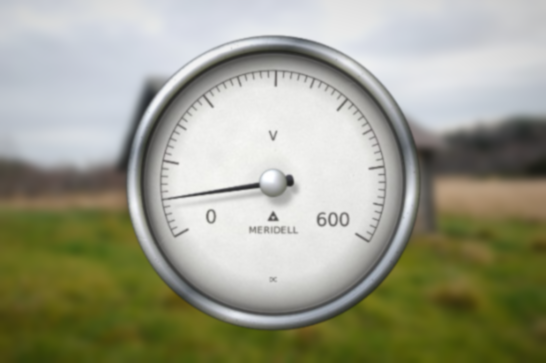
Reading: 50 V
